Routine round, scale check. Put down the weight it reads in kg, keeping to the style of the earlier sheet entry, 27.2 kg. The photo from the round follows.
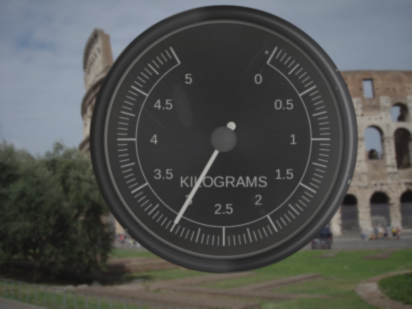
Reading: 3 kg
